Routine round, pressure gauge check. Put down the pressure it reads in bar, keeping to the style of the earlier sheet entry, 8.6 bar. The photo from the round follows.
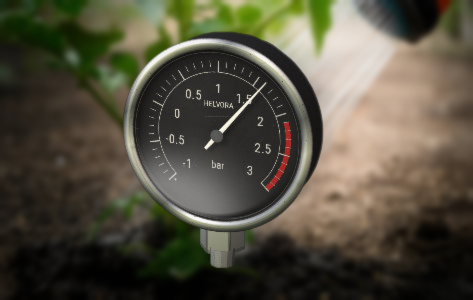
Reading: 1.6 bar
